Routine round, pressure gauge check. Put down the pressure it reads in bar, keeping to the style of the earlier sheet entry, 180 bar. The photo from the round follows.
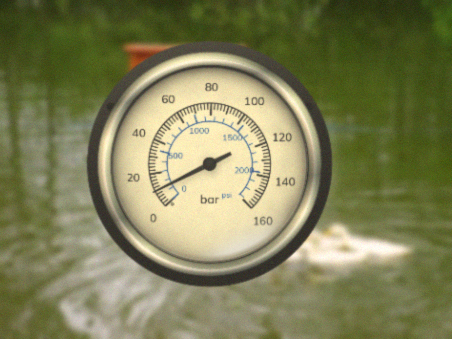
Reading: 10 bar
